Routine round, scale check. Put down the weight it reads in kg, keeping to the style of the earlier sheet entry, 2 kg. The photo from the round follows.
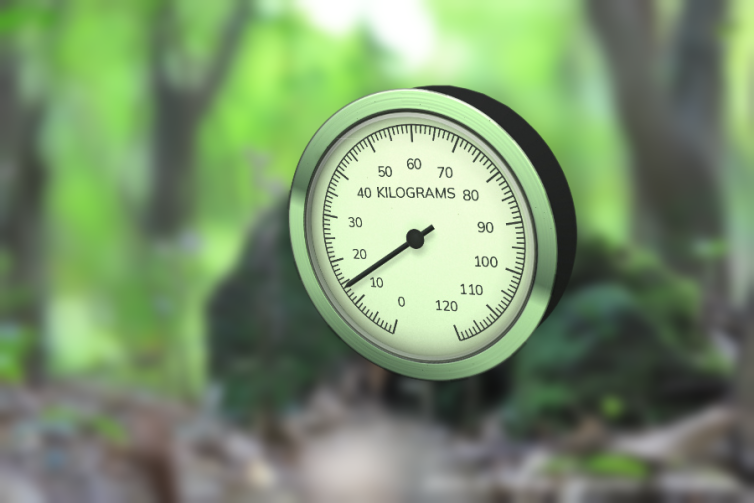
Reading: 14 kg
